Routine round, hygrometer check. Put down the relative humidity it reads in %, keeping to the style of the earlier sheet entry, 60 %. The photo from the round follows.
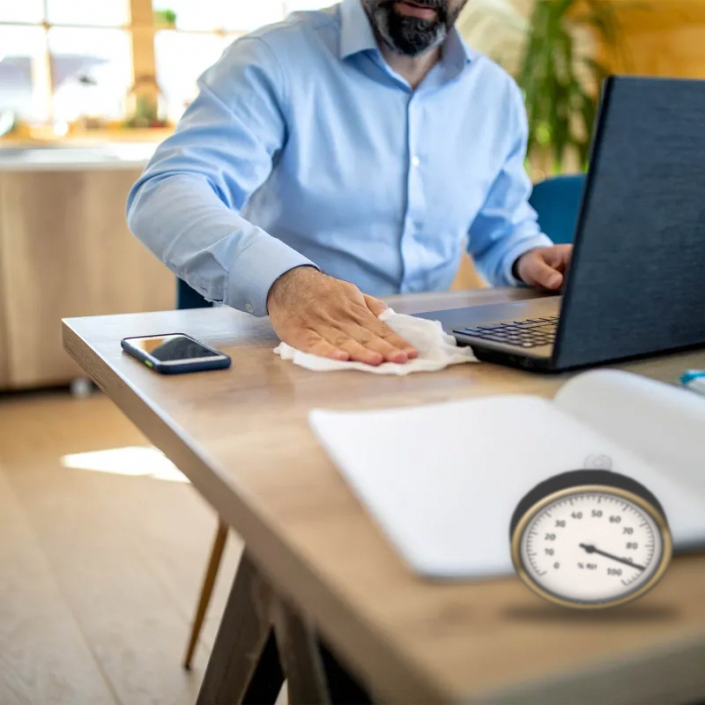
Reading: 90 %
